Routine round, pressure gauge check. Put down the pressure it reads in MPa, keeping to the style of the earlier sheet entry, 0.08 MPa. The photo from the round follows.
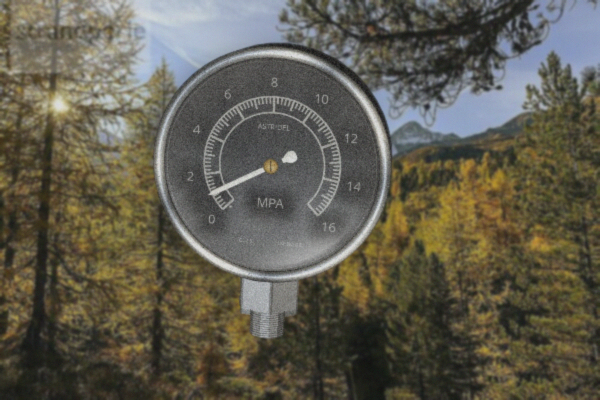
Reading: 1 MPa
